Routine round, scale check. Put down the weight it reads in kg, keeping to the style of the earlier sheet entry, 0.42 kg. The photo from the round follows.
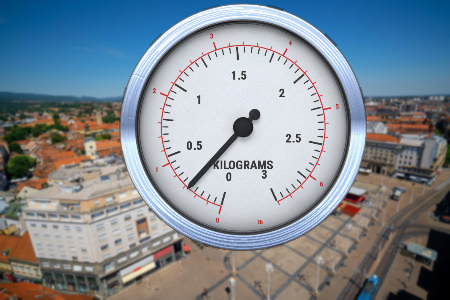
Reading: 0.25 kg
